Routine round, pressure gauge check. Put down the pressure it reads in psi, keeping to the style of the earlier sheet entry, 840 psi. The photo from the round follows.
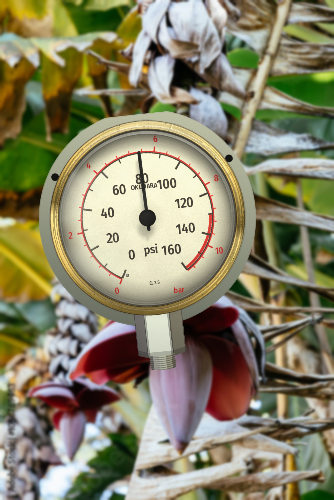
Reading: 80 psi
